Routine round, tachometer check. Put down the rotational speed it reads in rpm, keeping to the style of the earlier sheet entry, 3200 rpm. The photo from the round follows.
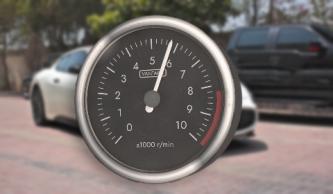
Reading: 5800 rpm
